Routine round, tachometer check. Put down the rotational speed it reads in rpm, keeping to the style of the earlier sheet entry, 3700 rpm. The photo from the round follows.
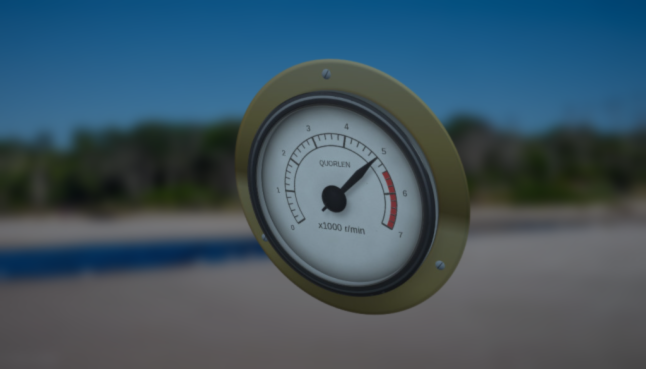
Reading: 5000 rpm
